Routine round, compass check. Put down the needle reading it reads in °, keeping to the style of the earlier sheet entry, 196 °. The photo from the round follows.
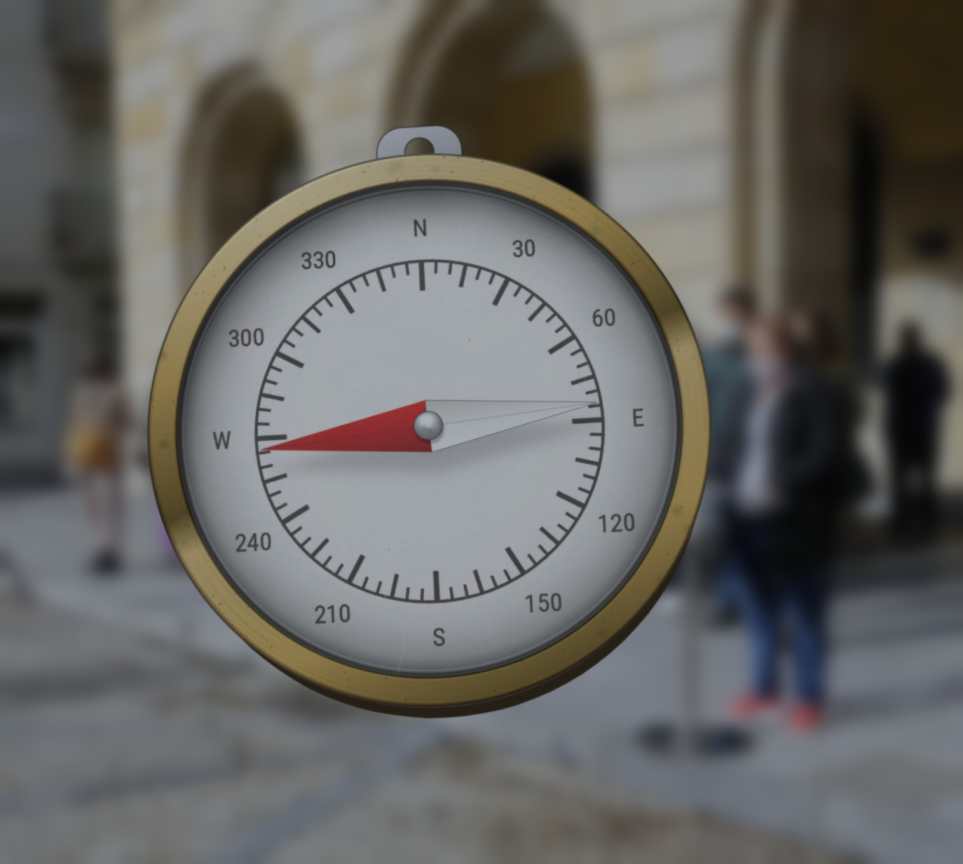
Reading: 265 °
